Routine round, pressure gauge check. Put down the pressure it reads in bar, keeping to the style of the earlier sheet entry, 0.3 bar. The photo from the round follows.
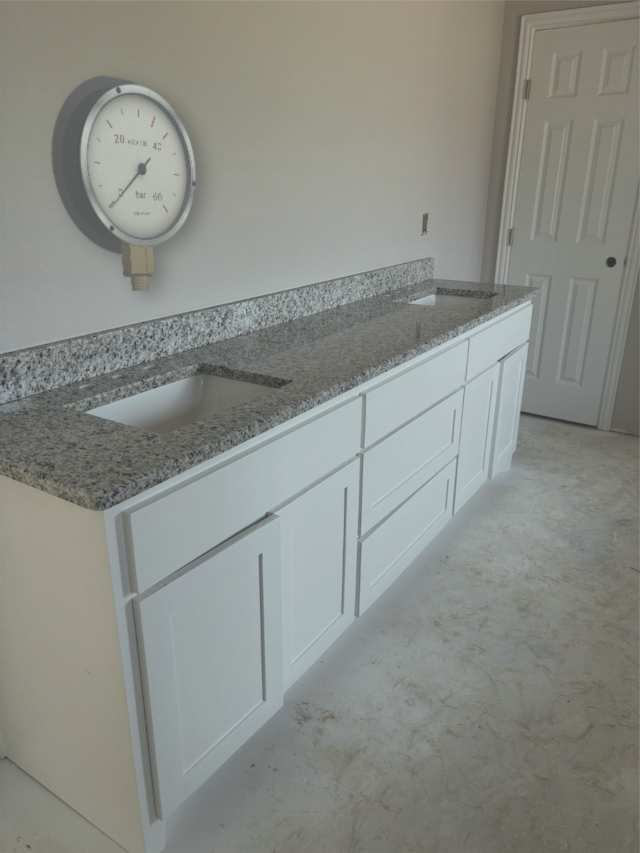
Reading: 0 bar
